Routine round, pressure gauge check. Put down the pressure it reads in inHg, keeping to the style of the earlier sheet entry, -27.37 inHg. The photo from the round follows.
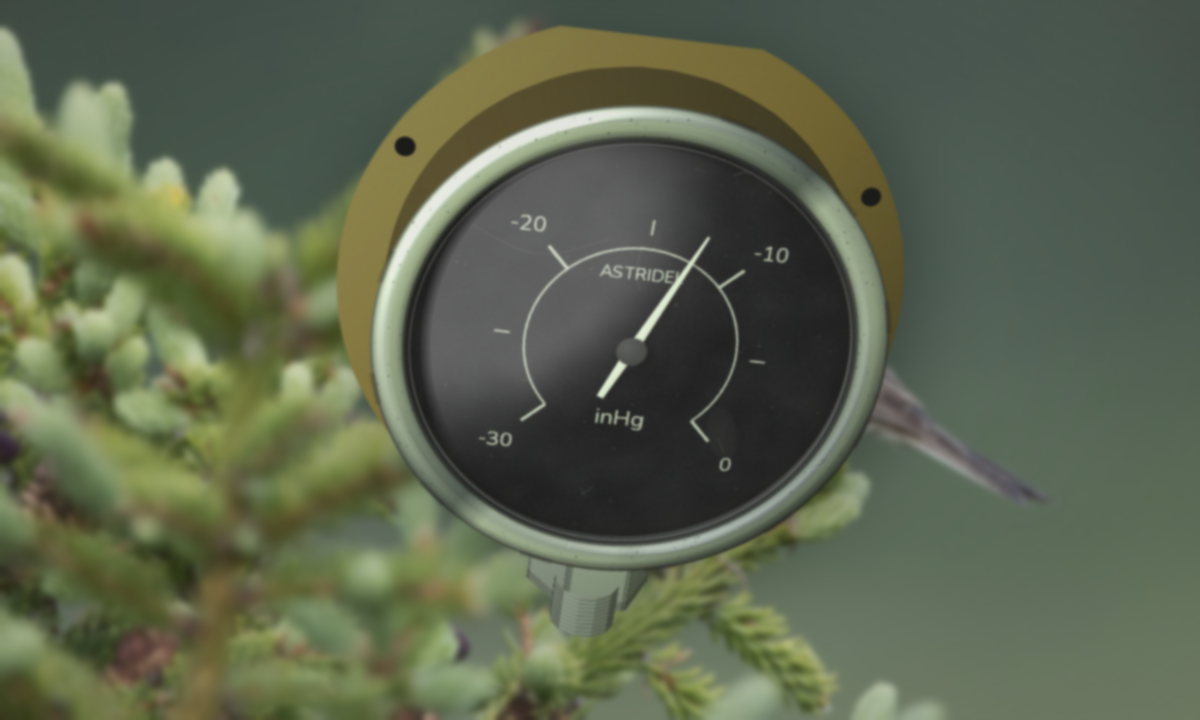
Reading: -12.5 inHg
